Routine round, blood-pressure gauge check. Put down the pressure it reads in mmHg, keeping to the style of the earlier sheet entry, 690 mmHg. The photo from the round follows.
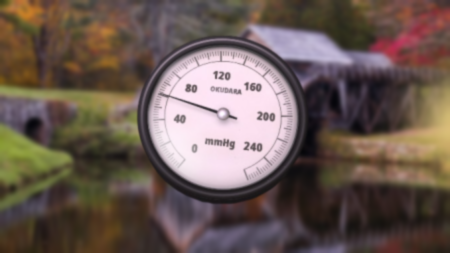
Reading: 60 mmHg
